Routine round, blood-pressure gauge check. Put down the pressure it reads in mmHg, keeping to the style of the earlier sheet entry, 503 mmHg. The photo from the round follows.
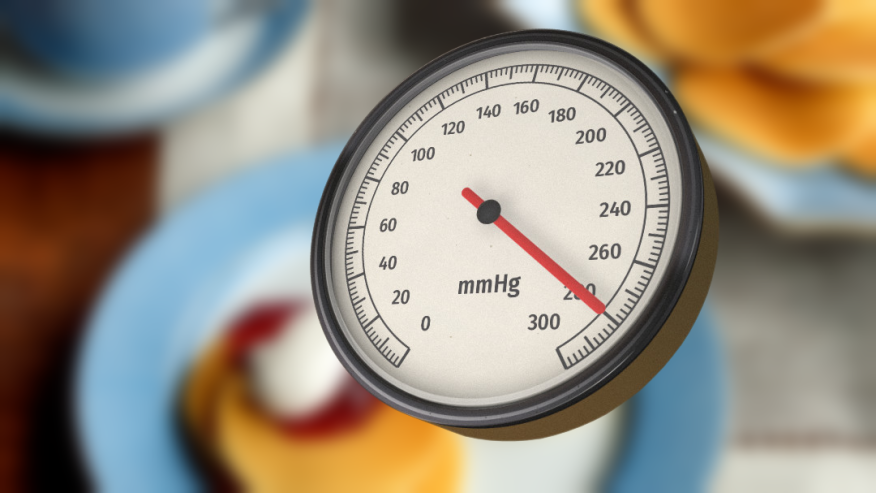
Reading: 280 mmHg
